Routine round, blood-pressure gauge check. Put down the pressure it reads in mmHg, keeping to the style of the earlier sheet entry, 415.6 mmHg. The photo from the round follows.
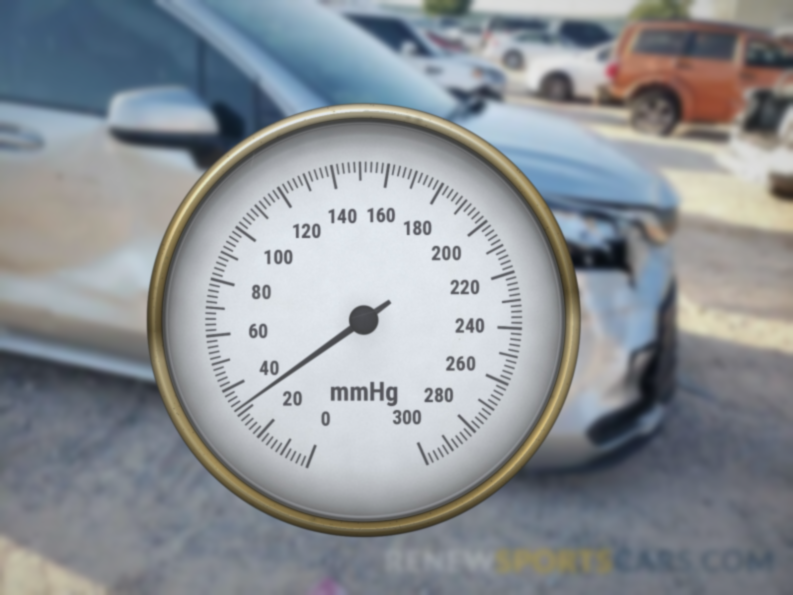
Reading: 32 mmHg
